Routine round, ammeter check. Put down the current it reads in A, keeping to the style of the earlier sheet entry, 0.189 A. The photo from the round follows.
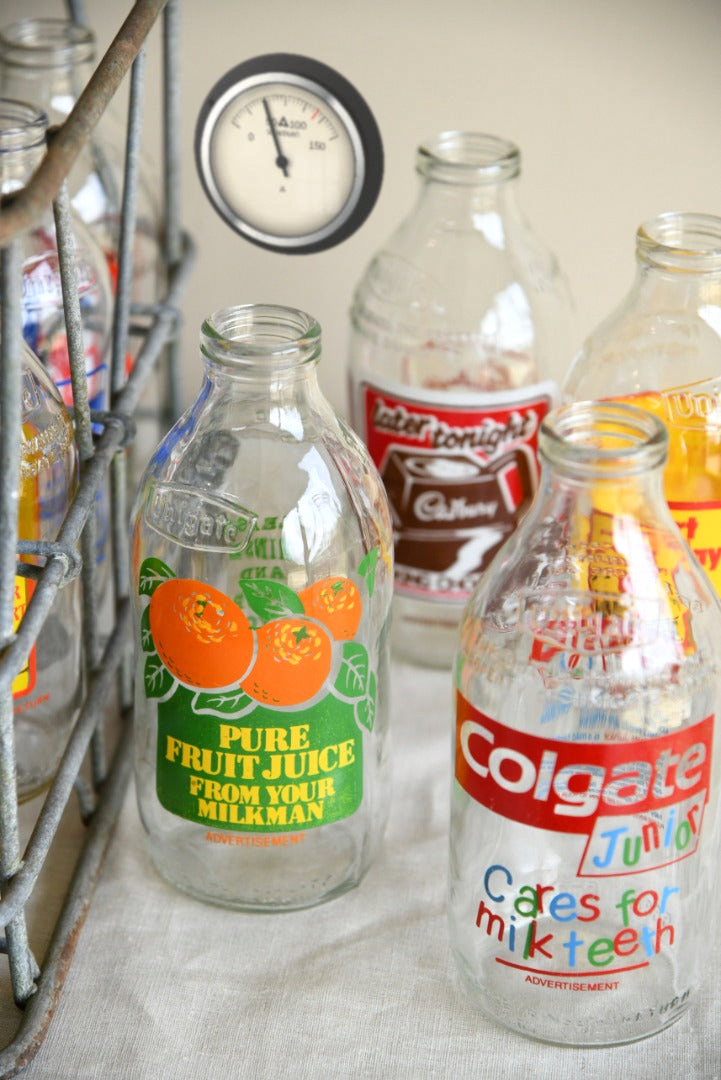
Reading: 50 A
